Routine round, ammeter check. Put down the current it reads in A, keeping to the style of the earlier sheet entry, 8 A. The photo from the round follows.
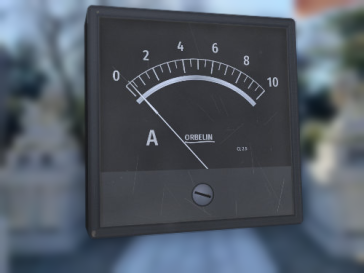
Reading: 0.25 A
